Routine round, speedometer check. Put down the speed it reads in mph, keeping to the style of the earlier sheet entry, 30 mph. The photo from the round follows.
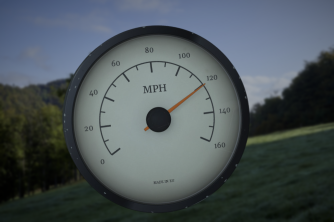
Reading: 120 mph
